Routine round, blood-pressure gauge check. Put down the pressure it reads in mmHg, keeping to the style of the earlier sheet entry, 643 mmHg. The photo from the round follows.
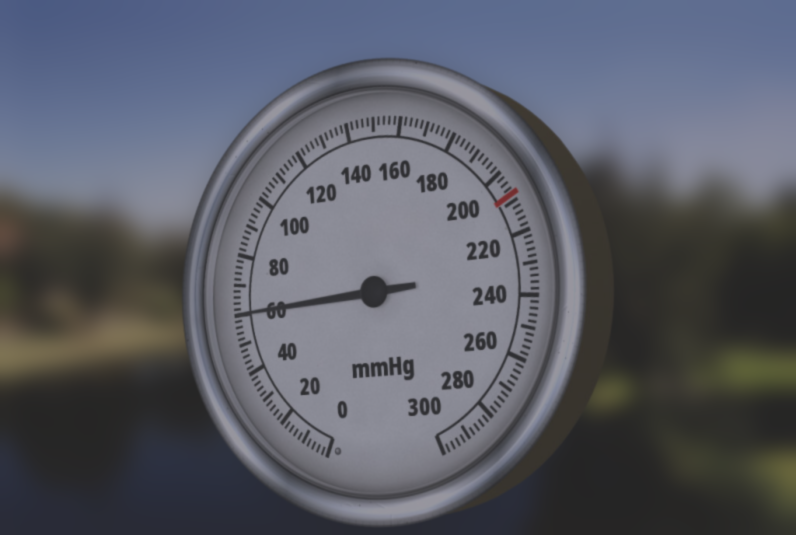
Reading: 60 mmHg
